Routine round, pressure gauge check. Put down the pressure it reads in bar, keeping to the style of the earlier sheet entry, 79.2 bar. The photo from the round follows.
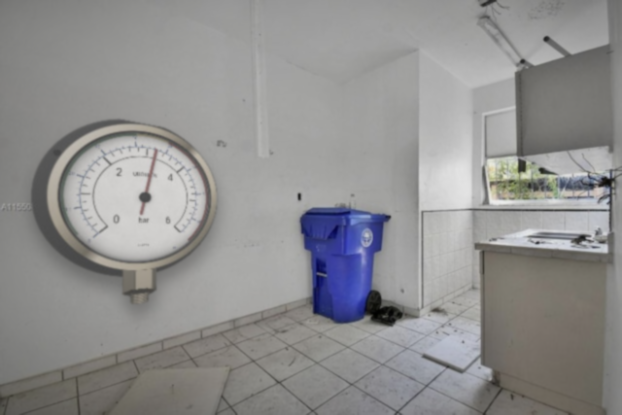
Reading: 3.2 bar
